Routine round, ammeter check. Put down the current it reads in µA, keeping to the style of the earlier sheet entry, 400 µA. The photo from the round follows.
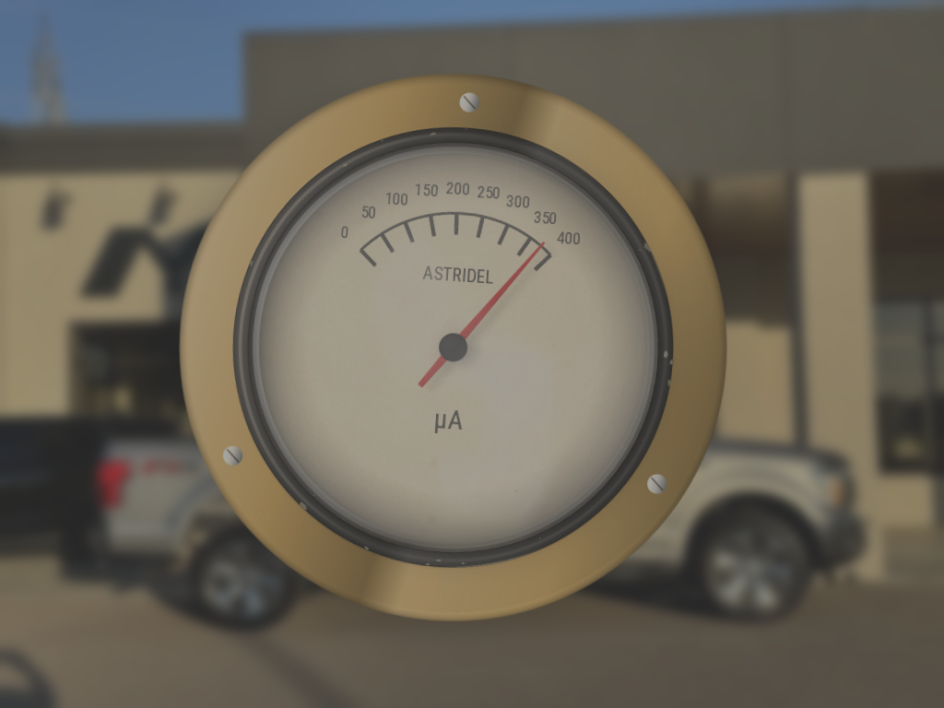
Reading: 375 µA
